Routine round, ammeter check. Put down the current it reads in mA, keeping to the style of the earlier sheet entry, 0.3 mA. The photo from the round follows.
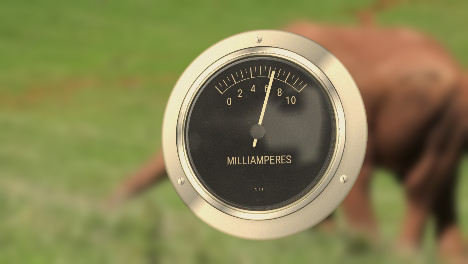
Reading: 6.5 mA
